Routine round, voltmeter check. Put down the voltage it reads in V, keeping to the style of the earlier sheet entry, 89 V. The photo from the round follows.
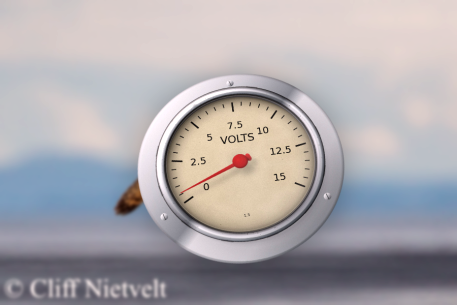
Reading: 0.5 V
